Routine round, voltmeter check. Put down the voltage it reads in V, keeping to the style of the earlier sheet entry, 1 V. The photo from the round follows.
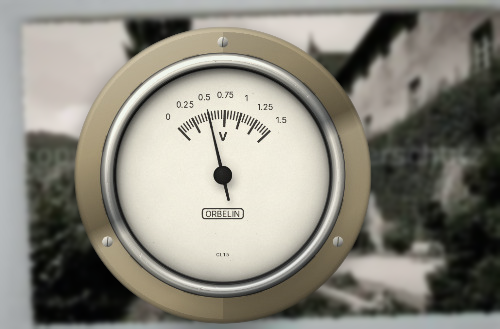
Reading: 0.5 V
